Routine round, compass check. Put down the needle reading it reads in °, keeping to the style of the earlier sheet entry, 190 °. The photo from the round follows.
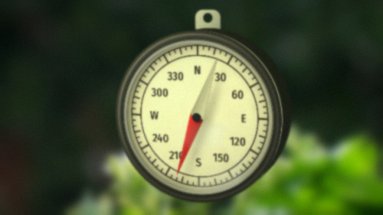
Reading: 200 °
